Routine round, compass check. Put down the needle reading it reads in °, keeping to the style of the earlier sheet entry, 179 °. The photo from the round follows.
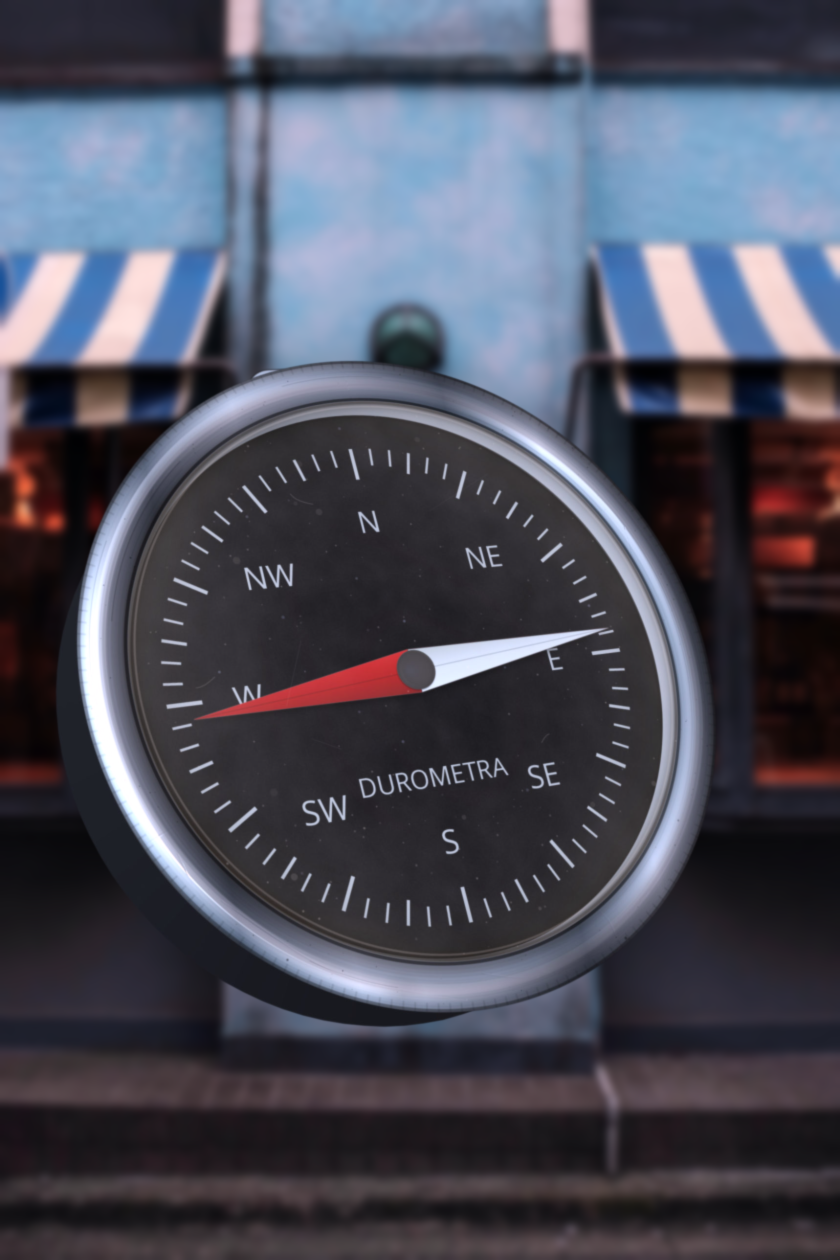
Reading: 265 °
